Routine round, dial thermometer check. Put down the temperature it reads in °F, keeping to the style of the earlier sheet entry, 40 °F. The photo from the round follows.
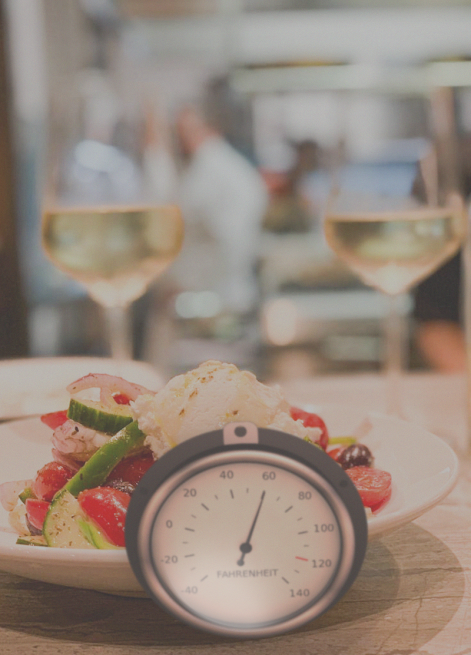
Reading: 60 °F
